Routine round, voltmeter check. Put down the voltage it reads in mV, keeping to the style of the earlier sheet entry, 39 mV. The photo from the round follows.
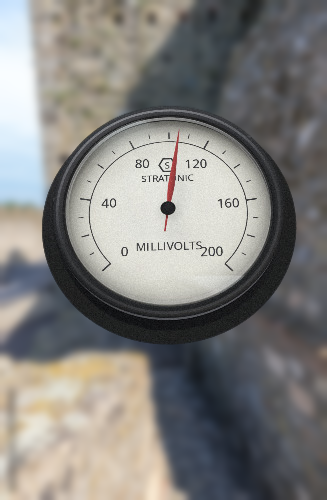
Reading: 105 mV
